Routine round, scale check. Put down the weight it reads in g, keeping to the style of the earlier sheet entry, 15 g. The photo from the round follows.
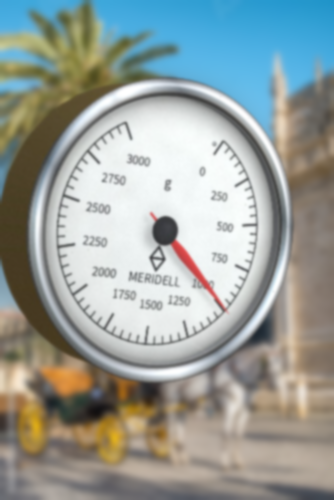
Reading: 1000 g
